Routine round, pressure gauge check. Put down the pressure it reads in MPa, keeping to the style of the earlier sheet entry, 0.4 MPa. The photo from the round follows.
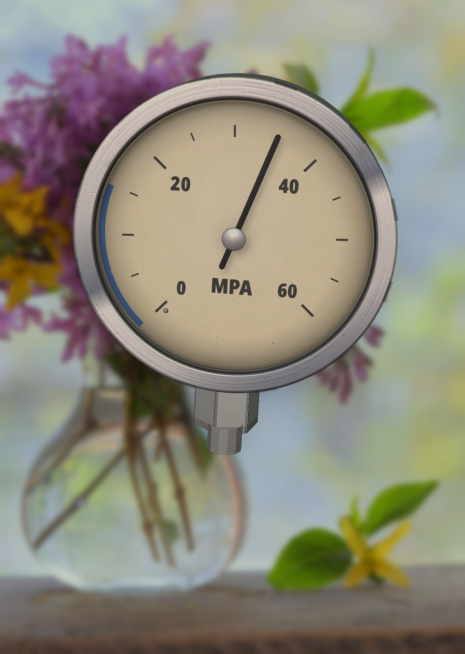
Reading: 35 MPa
